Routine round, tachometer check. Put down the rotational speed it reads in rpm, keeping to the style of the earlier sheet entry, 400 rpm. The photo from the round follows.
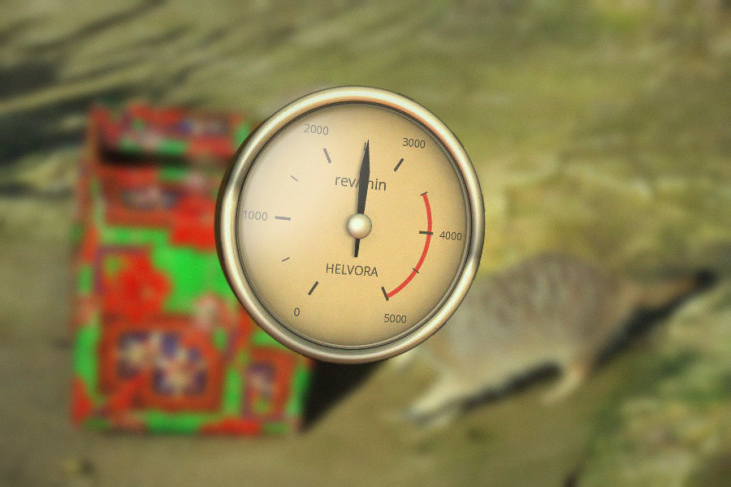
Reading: 2500 rpm
